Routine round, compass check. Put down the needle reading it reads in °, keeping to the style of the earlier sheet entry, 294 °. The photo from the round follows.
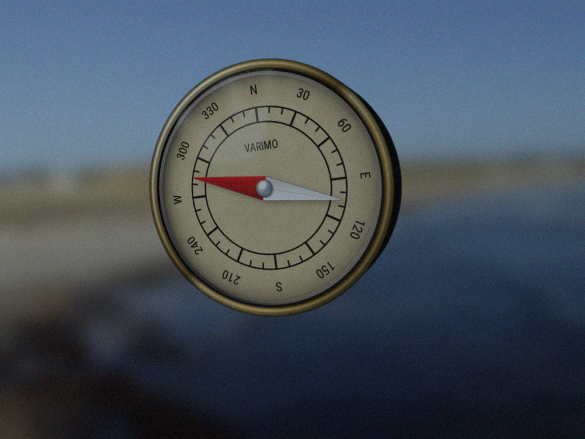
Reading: 285 °
